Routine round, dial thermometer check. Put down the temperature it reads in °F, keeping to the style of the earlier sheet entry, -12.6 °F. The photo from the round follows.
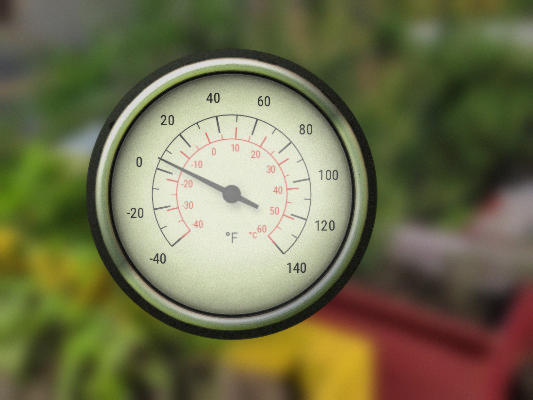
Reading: 5 °F
